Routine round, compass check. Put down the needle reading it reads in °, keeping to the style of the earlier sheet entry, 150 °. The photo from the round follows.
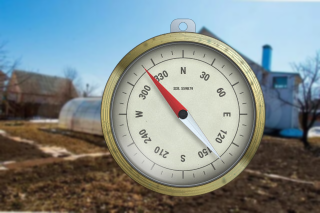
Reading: 320 °
